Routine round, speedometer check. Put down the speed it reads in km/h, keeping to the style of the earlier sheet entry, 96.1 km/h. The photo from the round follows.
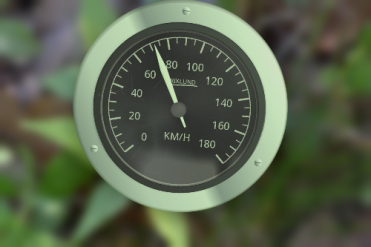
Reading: 72.5 km/h
